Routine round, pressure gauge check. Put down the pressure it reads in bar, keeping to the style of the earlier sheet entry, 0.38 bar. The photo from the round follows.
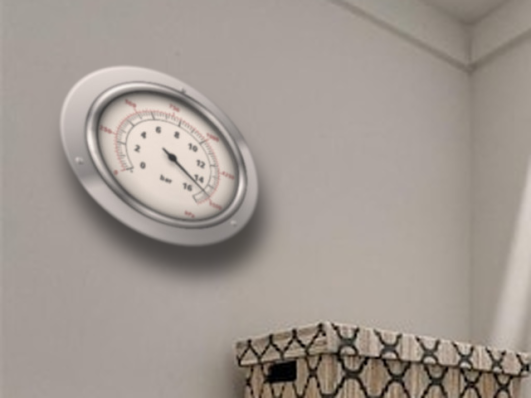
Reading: 15 bar
